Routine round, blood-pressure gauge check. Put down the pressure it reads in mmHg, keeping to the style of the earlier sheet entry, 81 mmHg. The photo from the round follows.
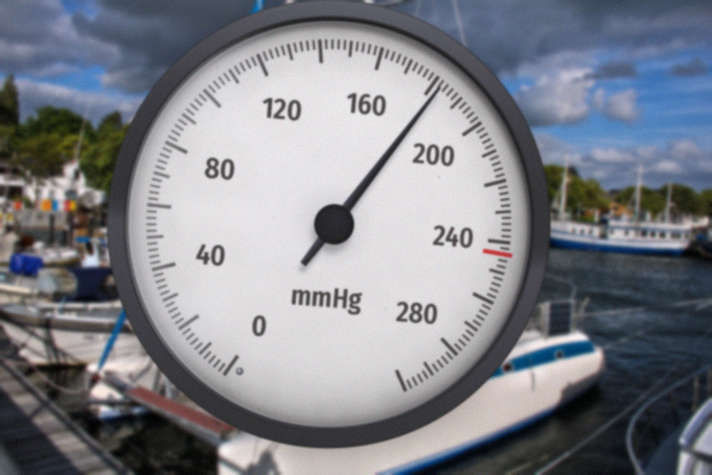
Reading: 182 mmHg
